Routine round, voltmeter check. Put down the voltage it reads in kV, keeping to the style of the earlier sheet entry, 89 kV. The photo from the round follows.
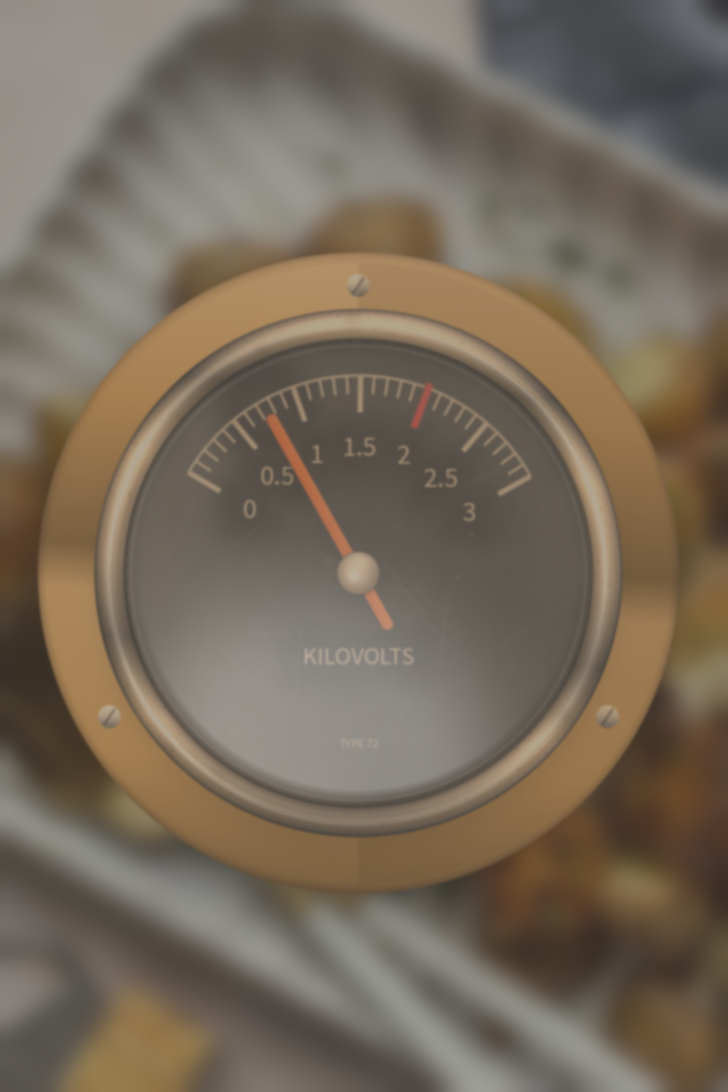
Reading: 0.75 kV
